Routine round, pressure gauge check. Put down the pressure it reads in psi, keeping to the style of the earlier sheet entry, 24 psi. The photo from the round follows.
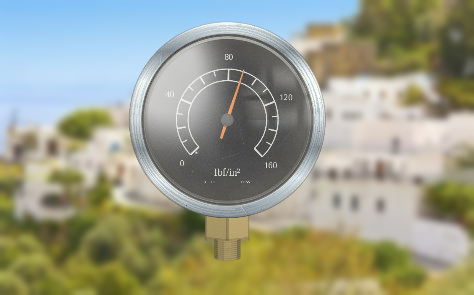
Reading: 90 psi
